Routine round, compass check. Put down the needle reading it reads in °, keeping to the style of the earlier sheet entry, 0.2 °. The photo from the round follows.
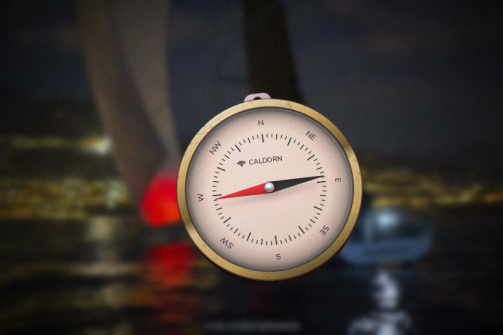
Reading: 265 °
